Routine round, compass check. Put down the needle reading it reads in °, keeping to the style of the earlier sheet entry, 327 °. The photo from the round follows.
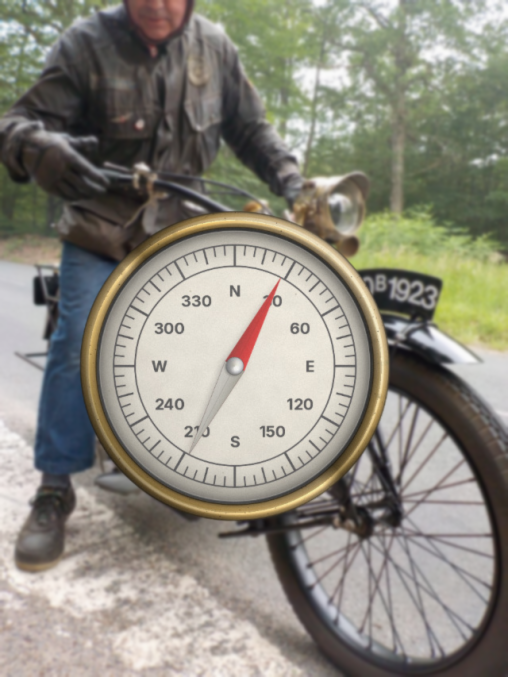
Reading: 27.5 °
